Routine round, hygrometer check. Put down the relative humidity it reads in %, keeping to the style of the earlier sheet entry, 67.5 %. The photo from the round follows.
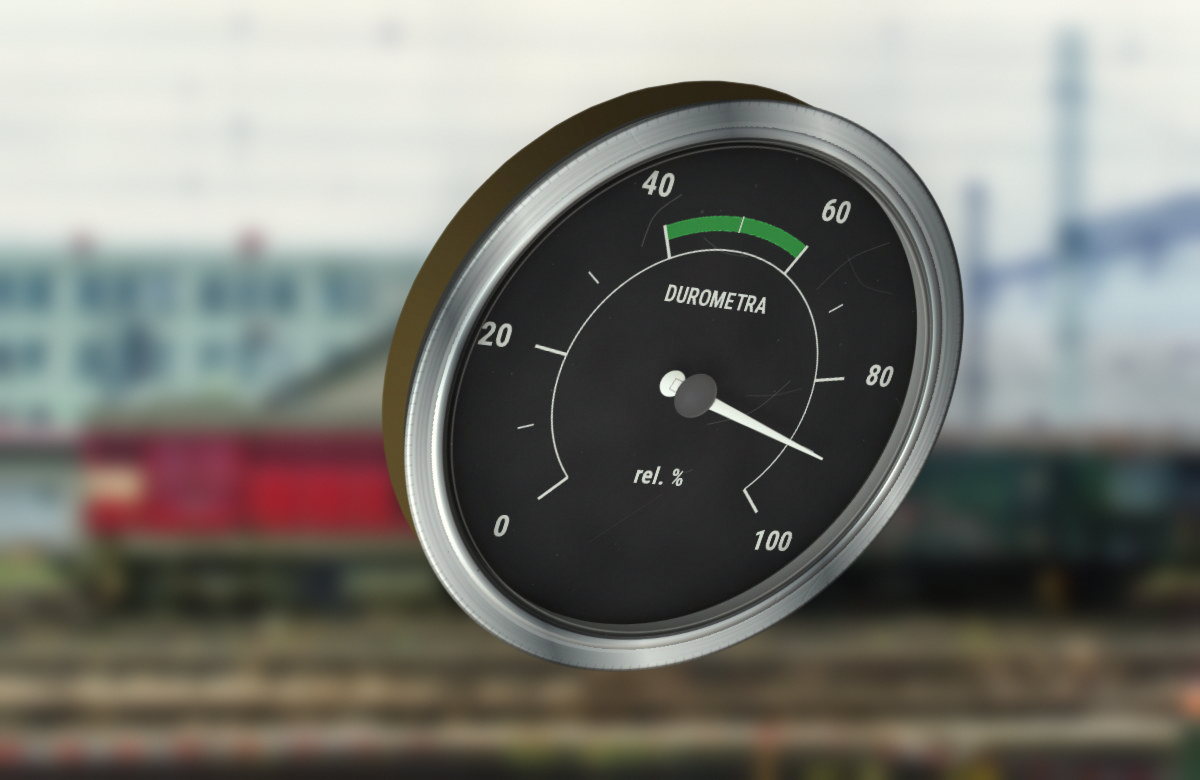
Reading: 90 %
